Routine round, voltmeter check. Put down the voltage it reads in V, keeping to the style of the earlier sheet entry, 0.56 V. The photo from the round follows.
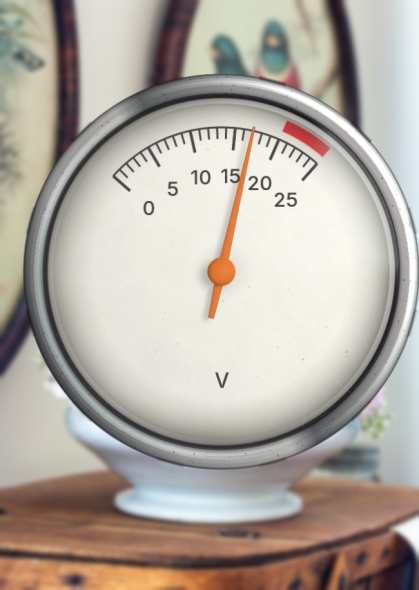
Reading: 17 V
